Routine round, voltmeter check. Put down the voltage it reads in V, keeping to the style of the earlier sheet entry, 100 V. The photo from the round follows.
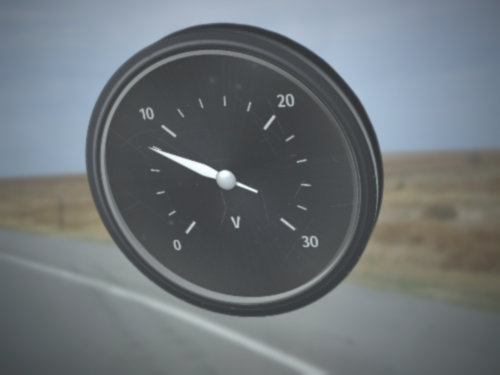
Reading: 8 V
